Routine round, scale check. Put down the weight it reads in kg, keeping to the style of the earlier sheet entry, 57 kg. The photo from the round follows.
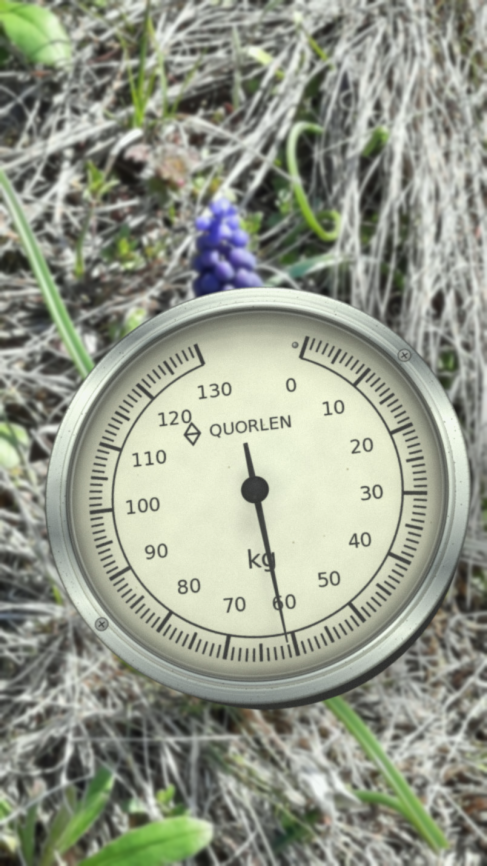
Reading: 61 kg
